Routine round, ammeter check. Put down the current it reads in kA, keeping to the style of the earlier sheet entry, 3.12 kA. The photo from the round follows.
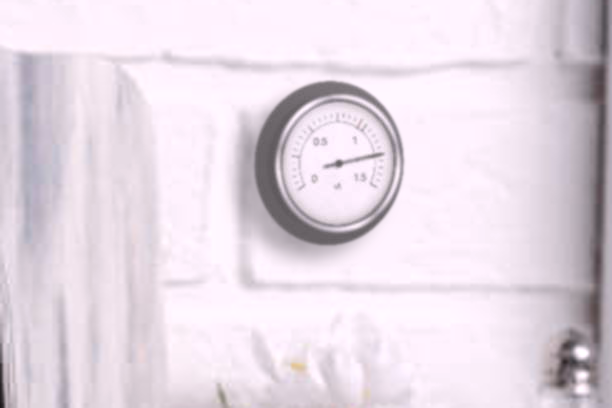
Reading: 1.25 kA
